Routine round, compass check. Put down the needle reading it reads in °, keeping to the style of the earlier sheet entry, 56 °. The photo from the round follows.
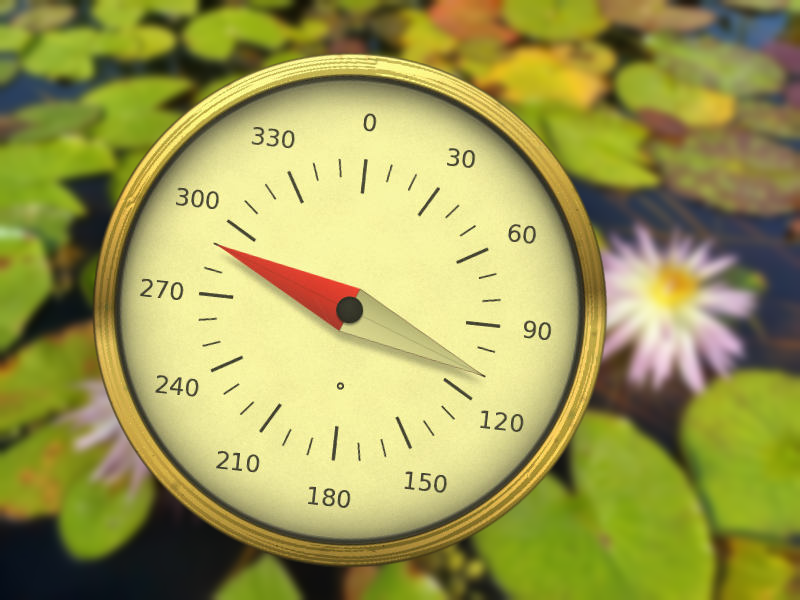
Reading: 290 °
